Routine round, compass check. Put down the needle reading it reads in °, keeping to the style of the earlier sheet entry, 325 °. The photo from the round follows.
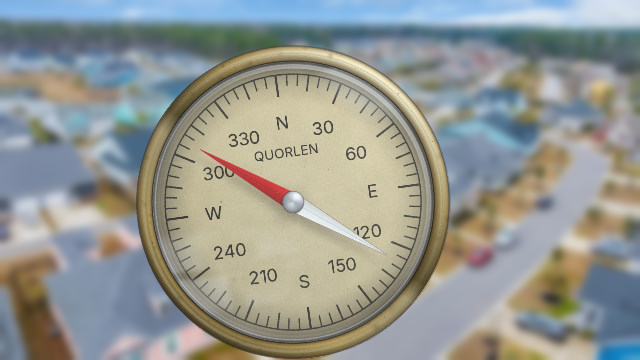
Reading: 307.5 °
